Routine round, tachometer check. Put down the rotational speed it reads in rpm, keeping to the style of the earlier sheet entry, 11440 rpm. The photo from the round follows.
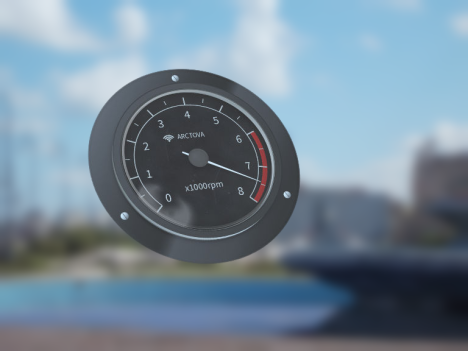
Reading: 7500 rpm
